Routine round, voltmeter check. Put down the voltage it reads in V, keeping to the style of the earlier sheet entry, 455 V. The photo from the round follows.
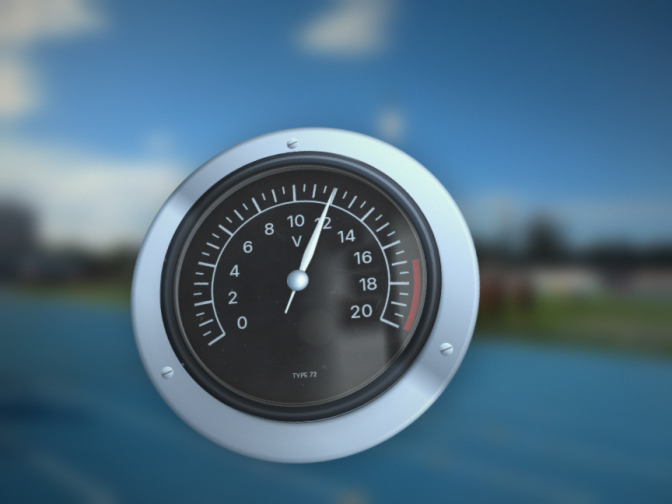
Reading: 12 V
